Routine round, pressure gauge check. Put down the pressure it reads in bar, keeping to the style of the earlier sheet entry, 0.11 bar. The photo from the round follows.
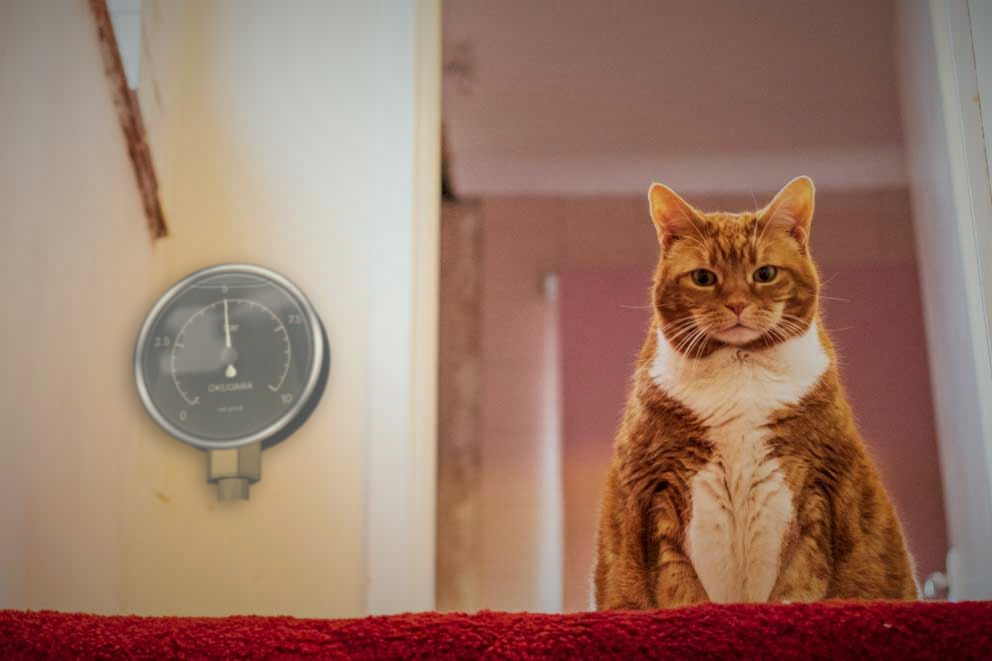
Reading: 5 bar
